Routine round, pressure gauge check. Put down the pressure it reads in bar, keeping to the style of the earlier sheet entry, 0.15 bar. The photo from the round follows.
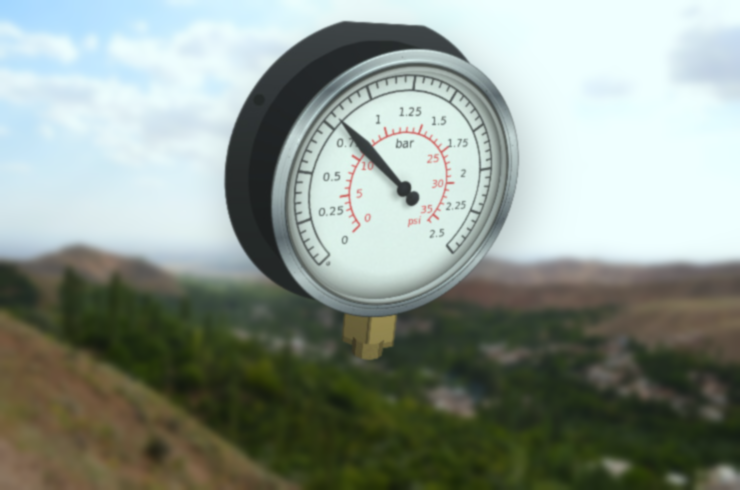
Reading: 0.8 bar
